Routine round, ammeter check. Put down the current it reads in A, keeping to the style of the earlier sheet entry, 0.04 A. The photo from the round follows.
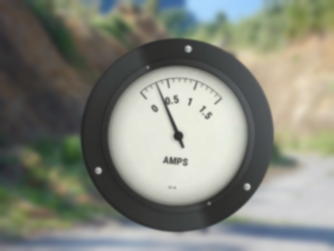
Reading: 0.3 A
